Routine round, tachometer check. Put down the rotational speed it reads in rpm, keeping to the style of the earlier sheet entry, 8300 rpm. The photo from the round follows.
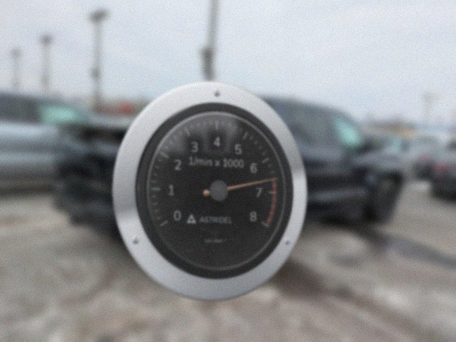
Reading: 6600 rpm
